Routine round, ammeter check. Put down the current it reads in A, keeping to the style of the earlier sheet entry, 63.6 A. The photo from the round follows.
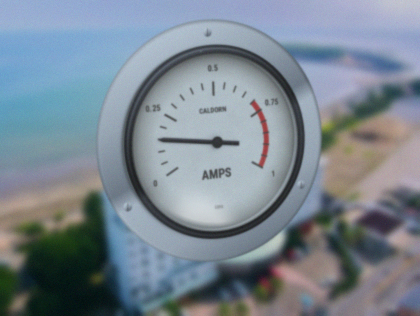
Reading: 0.15 A
